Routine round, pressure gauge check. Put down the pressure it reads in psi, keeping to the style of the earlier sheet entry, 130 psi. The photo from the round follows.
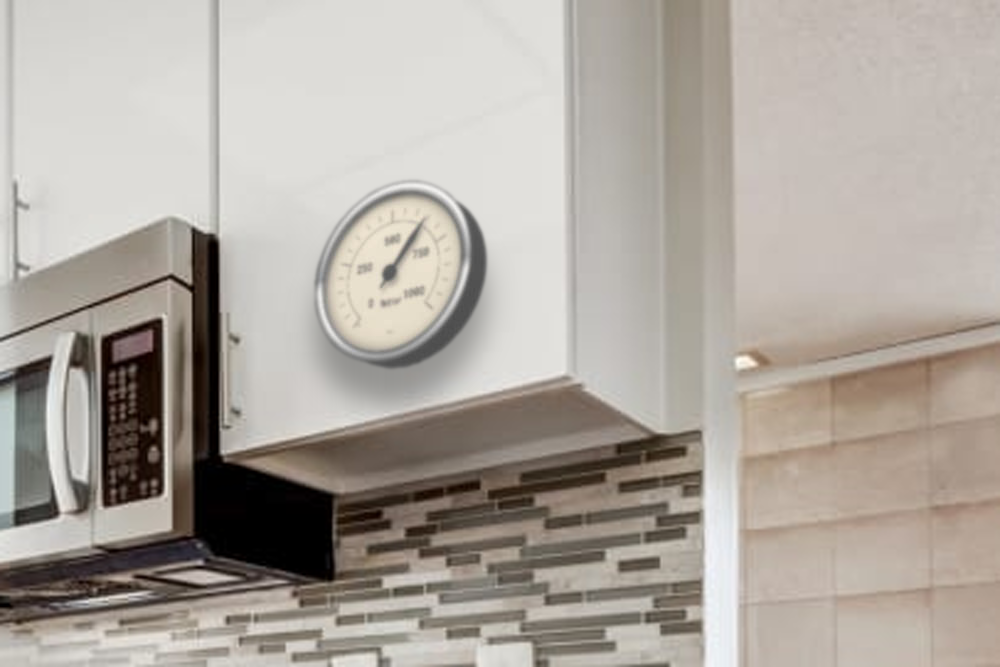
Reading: 650 psi
